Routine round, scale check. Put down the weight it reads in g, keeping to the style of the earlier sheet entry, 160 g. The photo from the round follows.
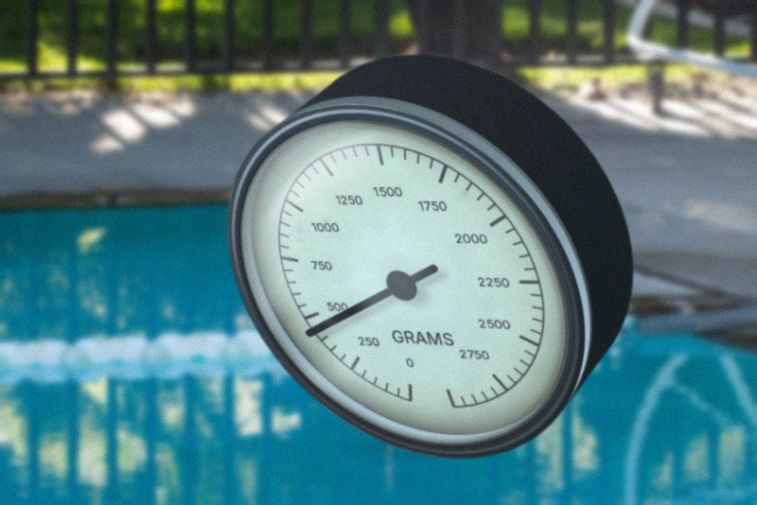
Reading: 450 g
